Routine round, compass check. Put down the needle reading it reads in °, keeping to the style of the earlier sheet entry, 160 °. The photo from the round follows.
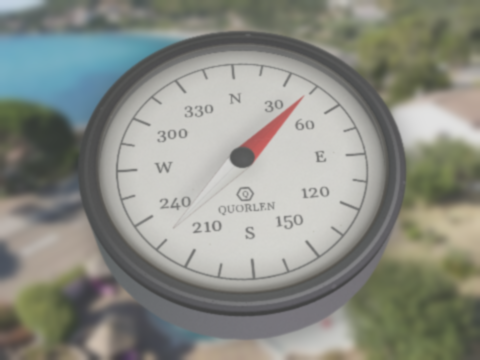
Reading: 45 °
